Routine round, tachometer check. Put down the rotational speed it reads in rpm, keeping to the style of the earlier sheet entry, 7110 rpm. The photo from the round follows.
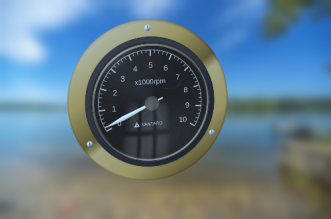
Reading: 200 rpm
